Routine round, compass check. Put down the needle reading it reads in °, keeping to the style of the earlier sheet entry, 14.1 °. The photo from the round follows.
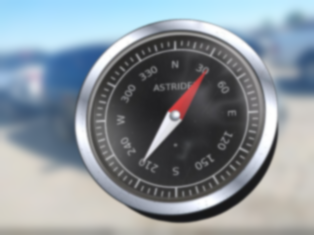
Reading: 35 °
